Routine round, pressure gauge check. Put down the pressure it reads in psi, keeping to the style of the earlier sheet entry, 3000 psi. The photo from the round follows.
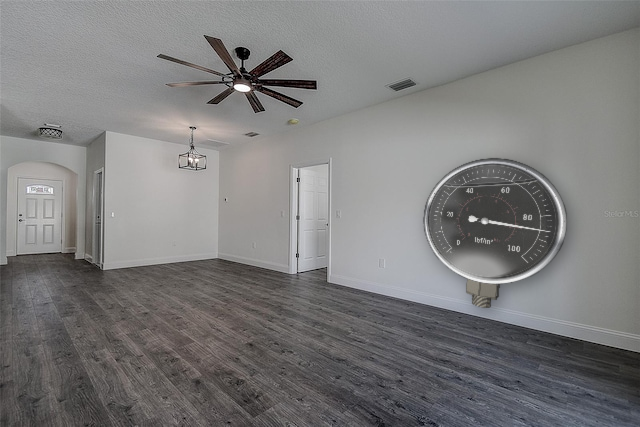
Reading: 86 psi
